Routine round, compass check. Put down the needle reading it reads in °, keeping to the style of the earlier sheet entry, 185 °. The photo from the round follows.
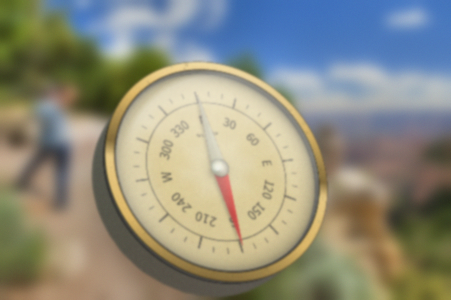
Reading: 180 °
